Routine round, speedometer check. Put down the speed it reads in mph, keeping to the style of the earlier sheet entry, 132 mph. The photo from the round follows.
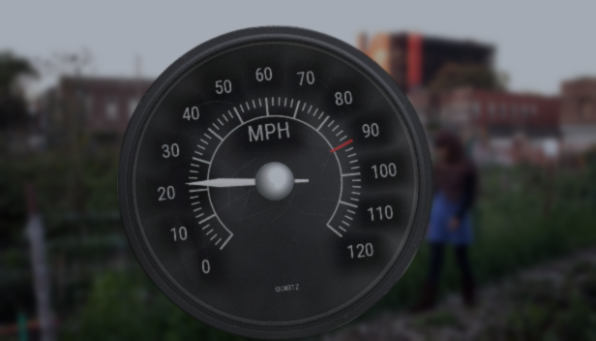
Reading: 22 mph
